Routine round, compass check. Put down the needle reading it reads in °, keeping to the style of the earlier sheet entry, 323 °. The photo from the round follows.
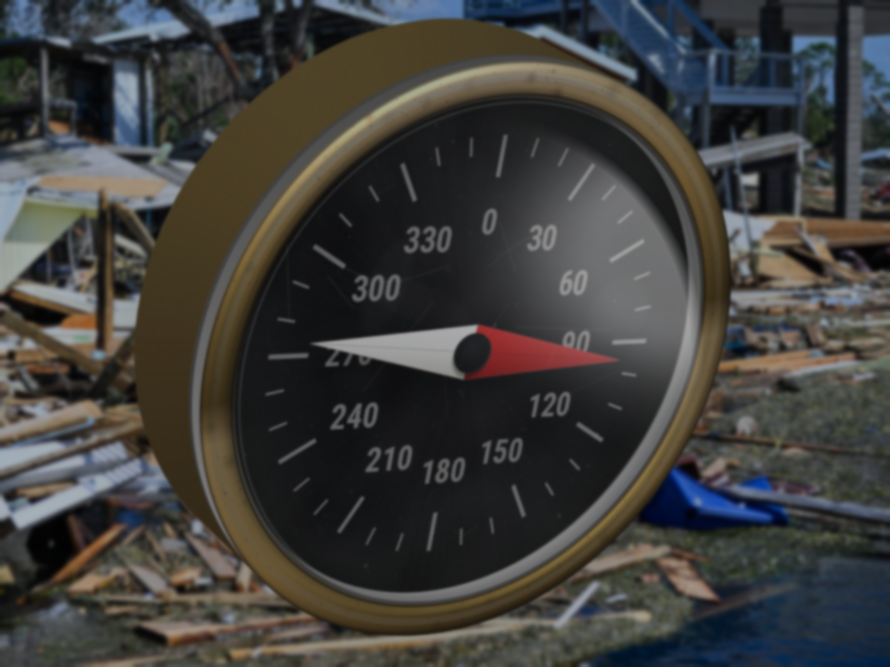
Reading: 95 °
